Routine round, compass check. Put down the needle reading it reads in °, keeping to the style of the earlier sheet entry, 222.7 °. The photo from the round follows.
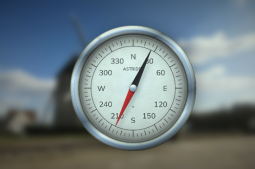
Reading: 205 °
